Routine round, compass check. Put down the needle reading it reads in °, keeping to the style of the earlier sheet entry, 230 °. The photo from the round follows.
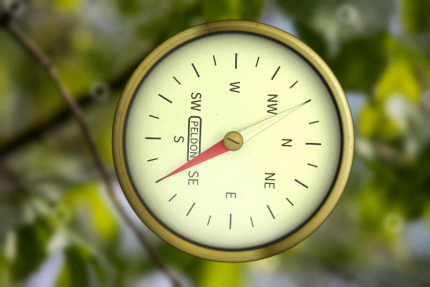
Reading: 150 °
